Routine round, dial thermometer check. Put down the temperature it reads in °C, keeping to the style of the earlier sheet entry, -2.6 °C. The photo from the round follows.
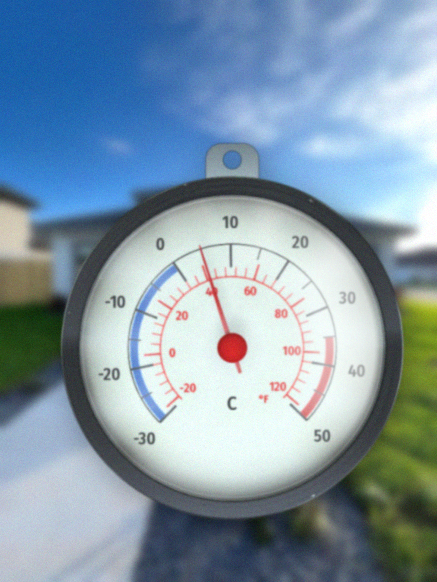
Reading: 5 °C
